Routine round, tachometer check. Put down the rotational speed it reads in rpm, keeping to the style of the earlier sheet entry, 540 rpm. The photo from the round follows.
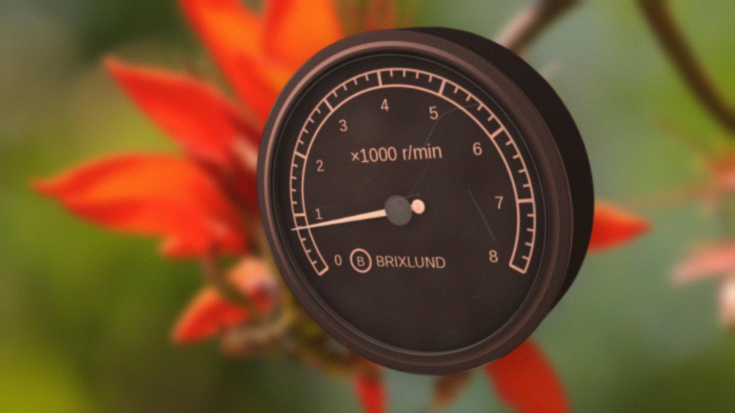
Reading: 800 rpm
